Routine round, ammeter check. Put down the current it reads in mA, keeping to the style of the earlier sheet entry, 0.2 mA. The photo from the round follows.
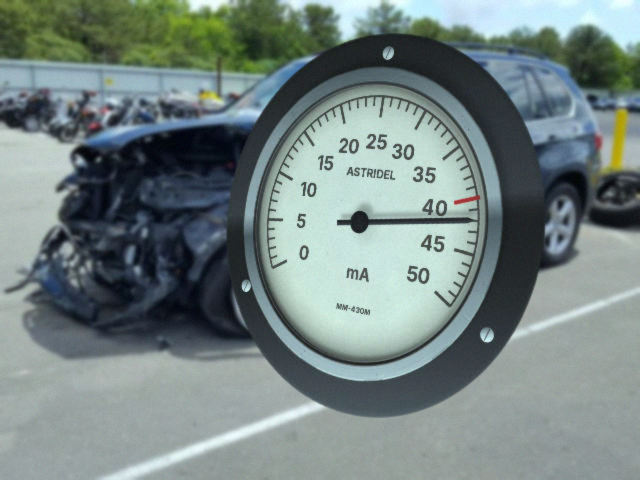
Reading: 42 mA
